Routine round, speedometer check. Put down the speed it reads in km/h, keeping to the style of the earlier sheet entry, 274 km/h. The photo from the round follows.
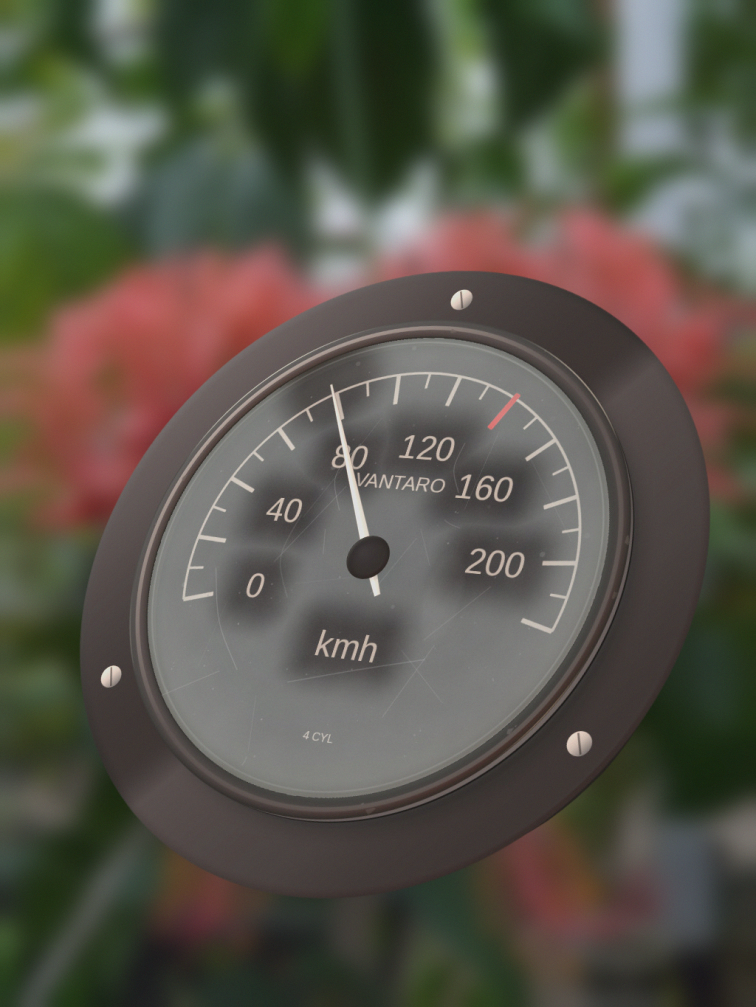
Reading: 80 km/h
